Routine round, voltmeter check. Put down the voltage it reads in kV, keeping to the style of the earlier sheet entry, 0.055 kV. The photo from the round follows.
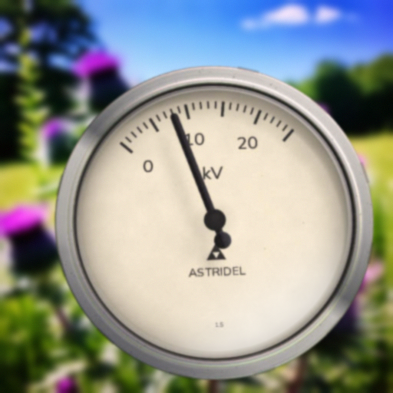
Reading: 8 kV
